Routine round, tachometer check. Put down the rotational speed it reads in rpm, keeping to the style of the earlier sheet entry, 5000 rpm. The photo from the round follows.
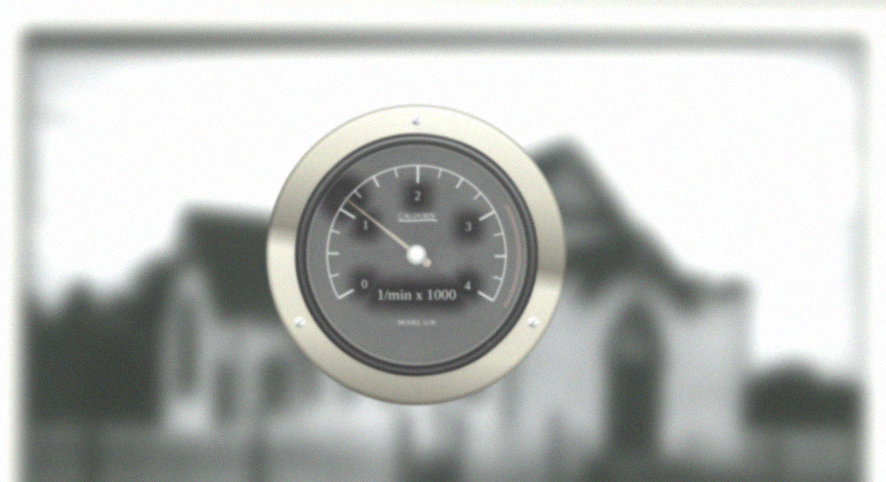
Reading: 1125 rpm
